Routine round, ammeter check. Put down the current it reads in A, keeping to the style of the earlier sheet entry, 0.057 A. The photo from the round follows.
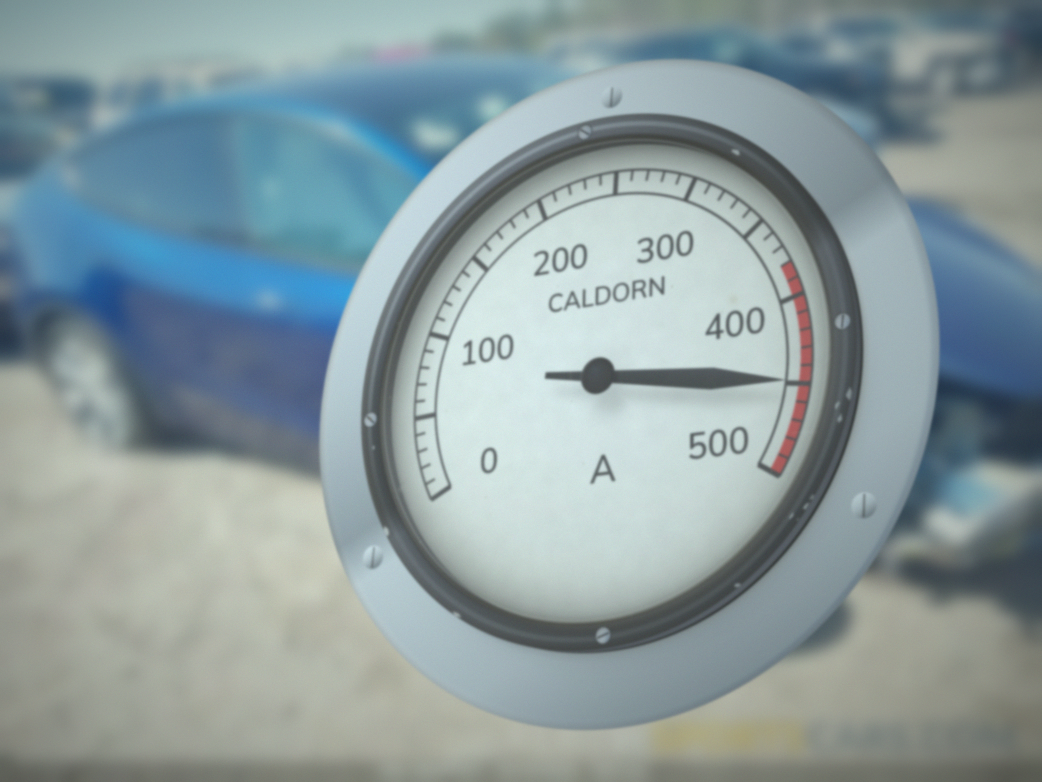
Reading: 450 A
